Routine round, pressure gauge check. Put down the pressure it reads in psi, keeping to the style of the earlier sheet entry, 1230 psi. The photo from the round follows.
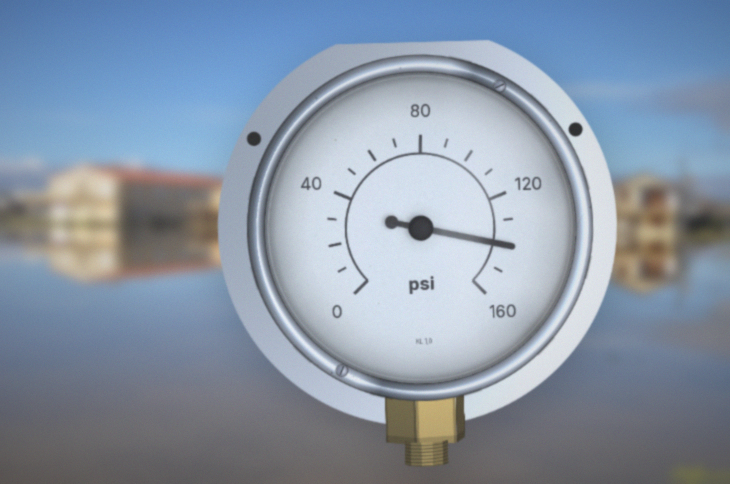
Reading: 140 psi
